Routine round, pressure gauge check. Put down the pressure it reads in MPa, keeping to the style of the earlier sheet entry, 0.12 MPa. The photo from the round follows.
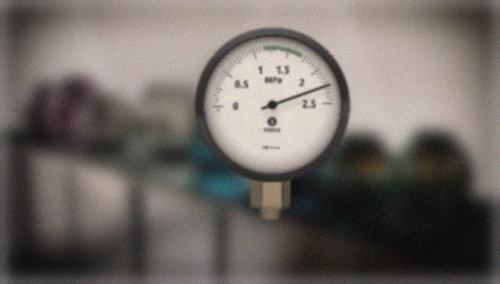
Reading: 2.25 MPa
